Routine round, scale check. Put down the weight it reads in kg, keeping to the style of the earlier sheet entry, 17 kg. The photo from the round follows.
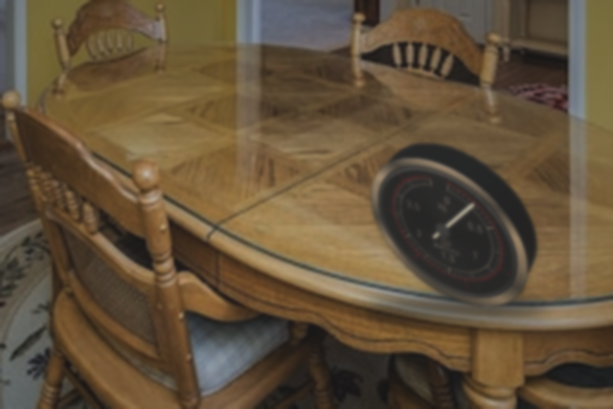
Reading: 0.25 kg
